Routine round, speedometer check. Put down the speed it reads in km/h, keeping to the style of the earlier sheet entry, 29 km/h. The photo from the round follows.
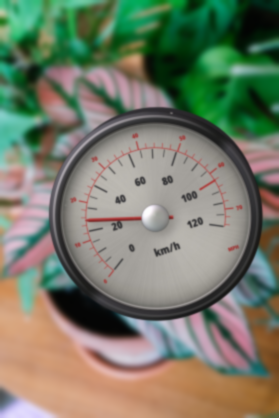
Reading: 25 km/h
